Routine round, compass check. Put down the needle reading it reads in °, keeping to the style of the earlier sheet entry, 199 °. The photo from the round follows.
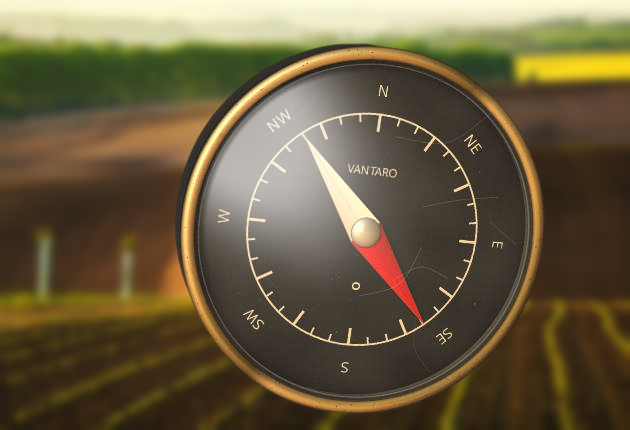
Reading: 140 °
